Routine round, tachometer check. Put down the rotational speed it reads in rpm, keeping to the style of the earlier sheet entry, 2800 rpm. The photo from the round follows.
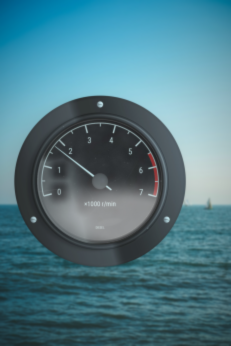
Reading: 1750 rpm
